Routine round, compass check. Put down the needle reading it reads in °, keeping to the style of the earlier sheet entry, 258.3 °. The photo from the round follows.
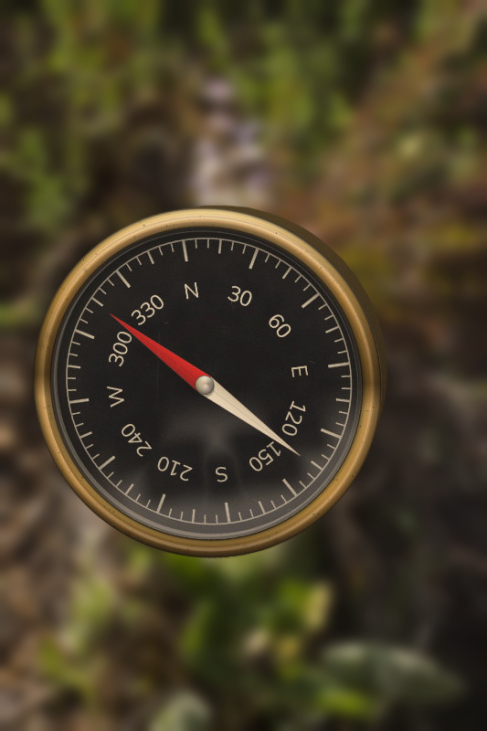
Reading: 315 °
